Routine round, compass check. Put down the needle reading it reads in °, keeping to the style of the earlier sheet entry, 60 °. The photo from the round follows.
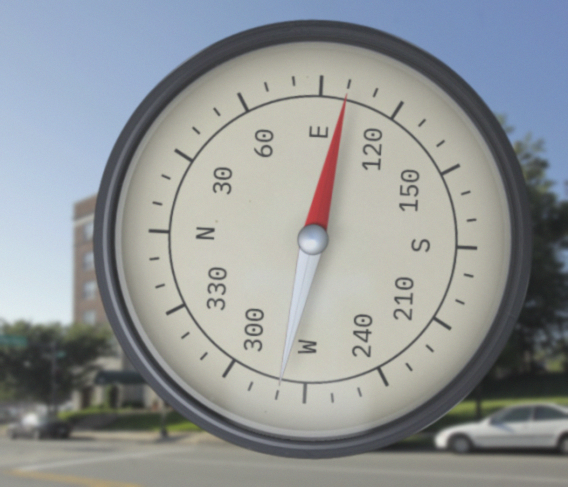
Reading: 100 °
